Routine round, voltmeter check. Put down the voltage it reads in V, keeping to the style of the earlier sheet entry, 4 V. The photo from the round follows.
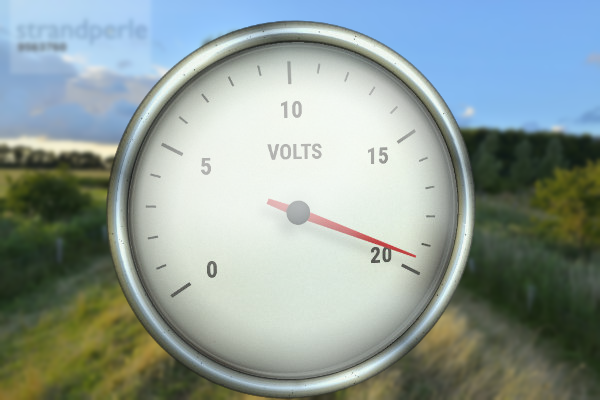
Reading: 19.5 V
